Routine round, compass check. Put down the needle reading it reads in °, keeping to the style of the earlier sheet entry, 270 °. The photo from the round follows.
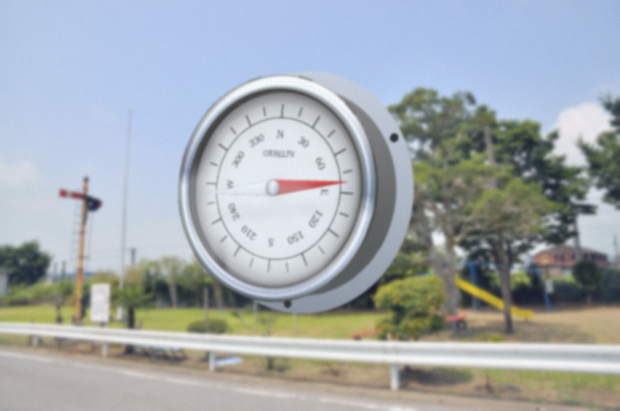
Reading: 82.5 °
